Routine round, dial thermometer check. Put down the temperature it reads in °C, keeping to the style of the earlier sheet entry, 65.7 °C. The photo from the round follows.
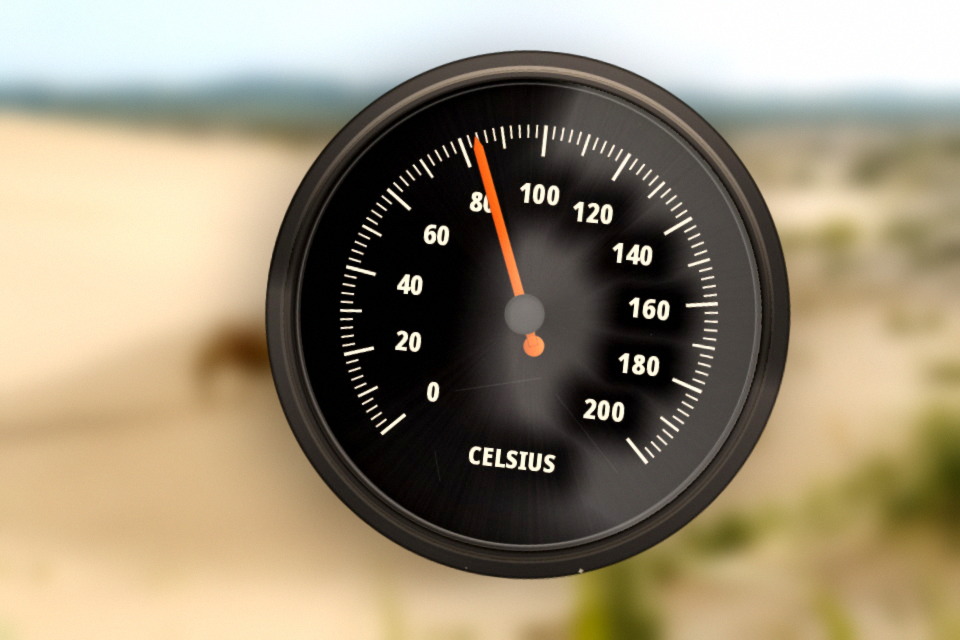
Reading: 84 °C
